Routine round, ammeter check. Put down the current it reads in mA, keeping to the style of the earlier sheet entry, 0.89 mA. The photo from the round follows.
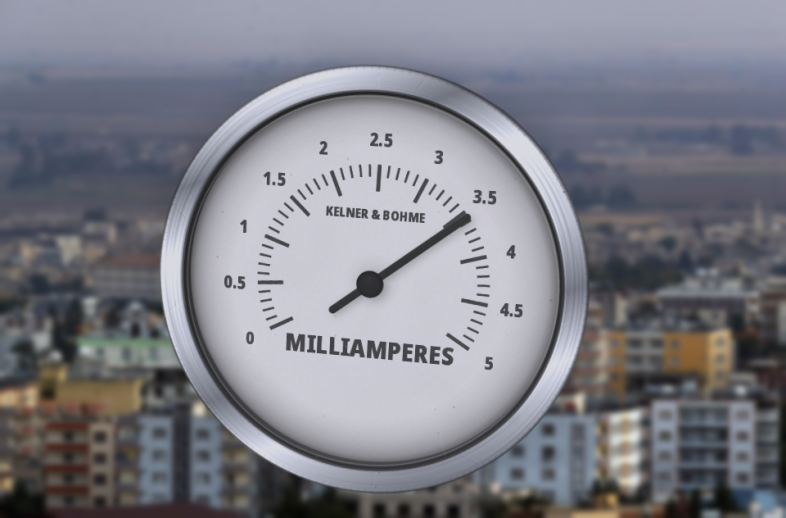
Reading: 3.55 mA
